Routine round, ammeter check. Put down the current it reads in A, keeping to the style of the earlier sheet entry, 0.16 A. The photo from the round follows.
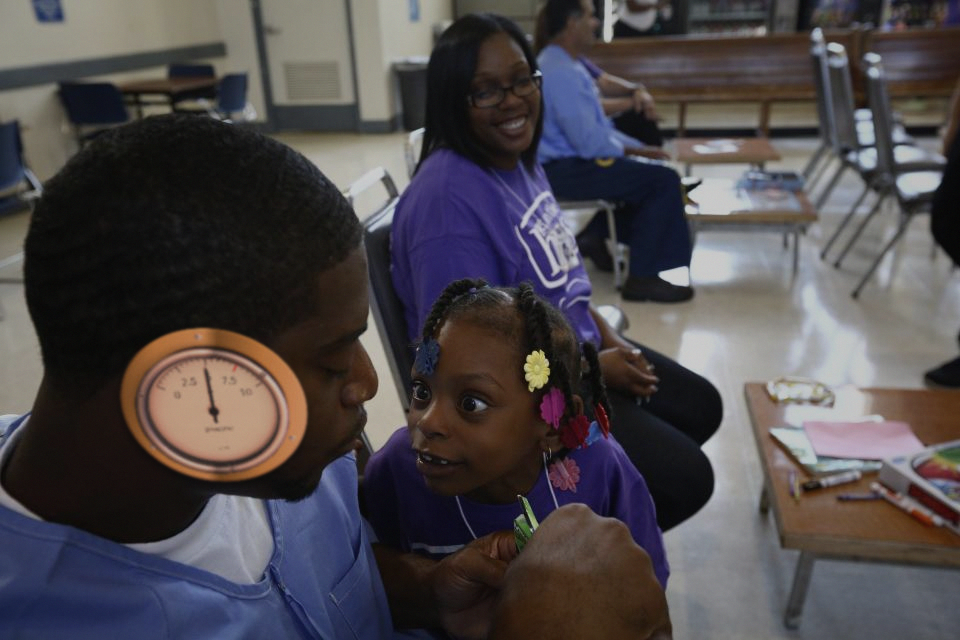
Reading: 5 A
